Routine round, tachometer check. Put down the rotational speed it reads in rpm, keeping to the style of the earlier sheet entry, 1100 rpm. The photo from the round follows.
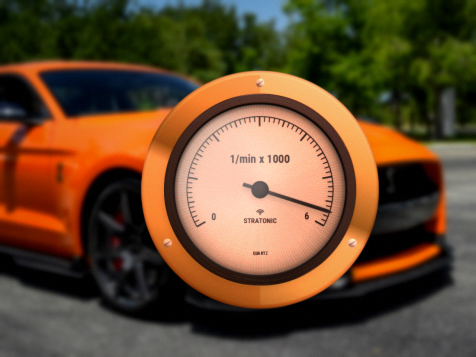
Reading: 5700 rpm
